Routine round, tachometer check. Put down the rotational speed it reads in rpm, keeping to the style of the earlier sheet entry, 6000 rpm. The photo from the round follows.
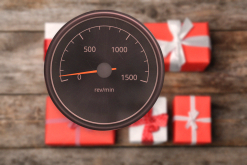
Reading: 50 rpm
